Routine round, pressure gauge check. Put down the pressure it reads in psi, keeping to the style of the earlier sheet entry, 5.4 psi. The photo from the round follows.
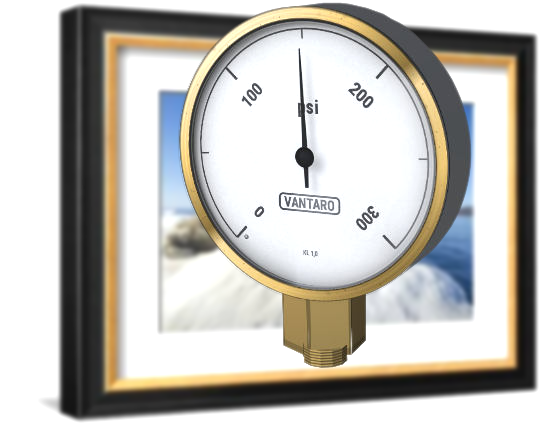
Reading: 150 psi
